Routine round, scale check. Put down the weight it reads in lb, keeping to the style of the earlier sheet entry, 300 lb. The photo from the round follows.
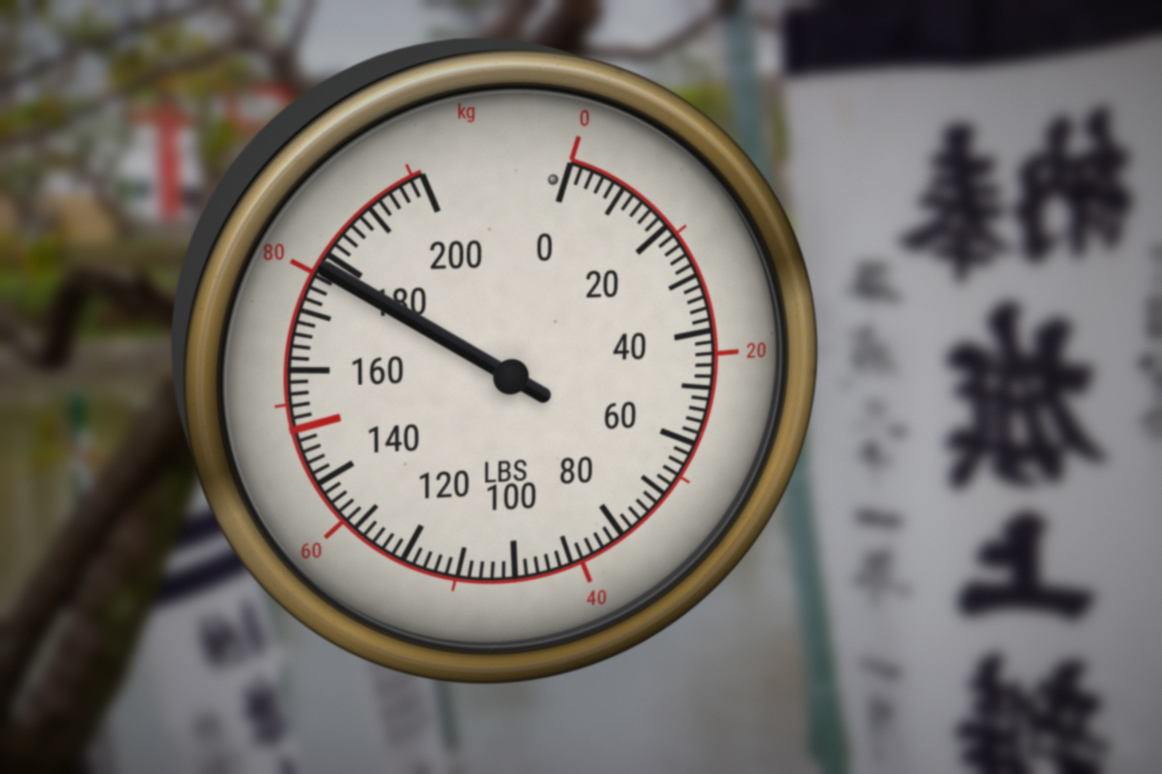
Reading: 178 lb
